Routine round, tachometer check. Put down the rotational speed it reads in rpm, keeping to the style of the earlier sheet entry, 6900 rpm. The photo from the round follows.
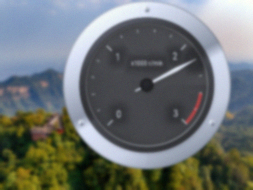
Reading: 2200 rpm
